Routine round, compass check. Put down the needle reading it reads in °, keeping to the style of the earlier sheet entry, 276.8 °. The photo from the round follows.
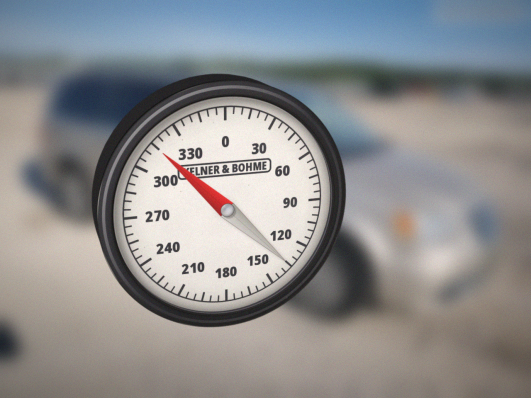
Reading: 315 °
